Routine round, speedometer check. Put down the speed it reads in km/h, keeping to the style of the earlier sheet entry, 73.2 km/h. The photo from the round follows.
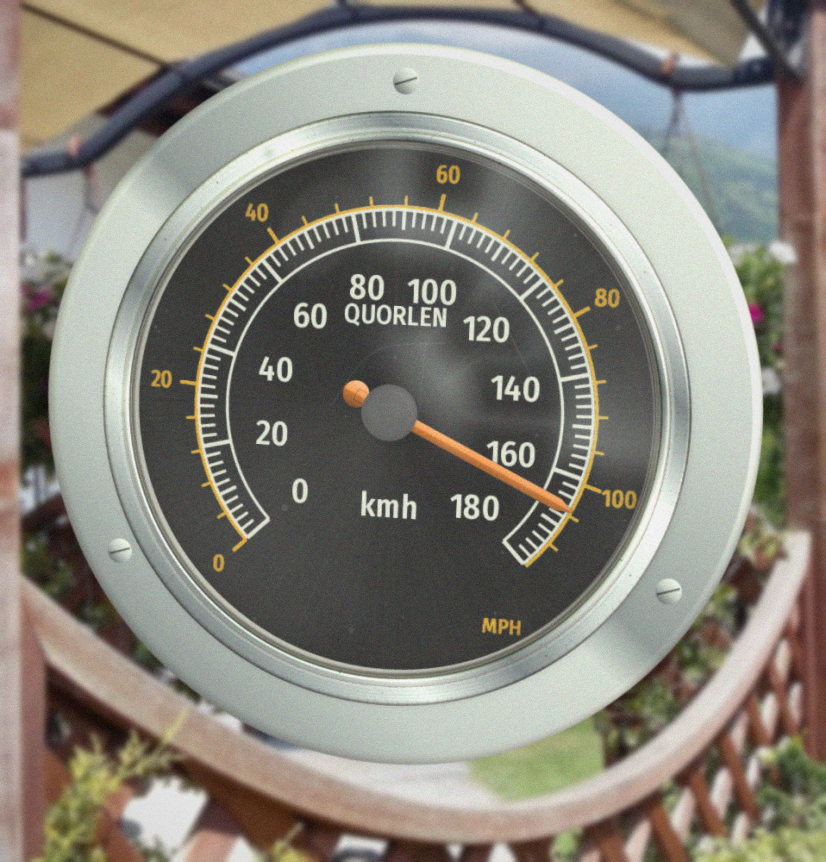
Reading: 166 km/h
